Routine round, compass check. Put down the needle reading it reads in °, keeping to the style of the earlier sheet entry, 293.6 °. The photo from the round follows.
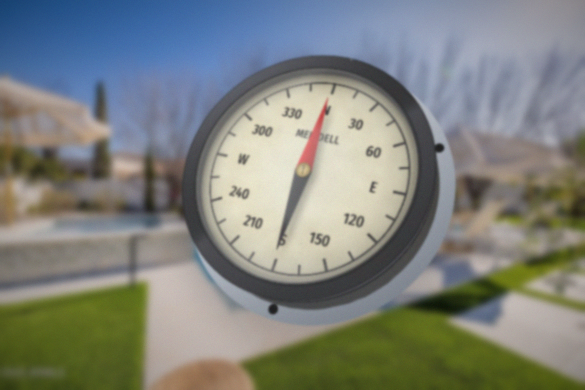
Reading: 0 °
